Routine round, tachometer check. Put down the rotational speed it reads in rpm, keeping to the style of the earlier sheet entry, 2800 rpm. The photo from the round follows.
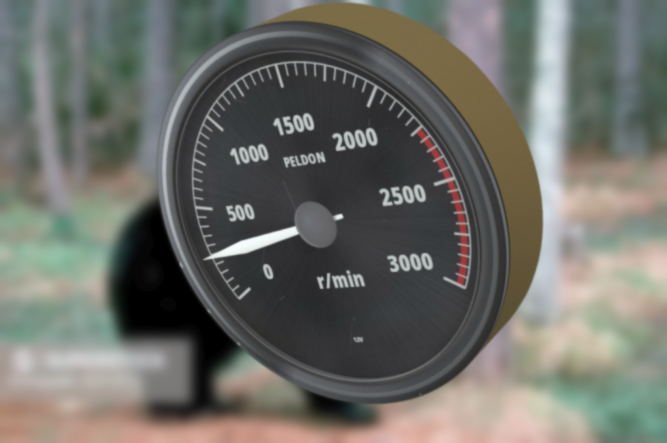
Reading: 250 rpm
